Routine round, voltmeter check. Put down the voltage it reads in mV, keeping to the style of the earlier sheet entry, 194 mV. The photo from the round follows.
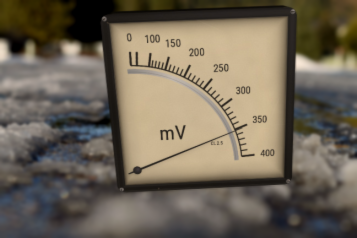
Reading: 350 mV
